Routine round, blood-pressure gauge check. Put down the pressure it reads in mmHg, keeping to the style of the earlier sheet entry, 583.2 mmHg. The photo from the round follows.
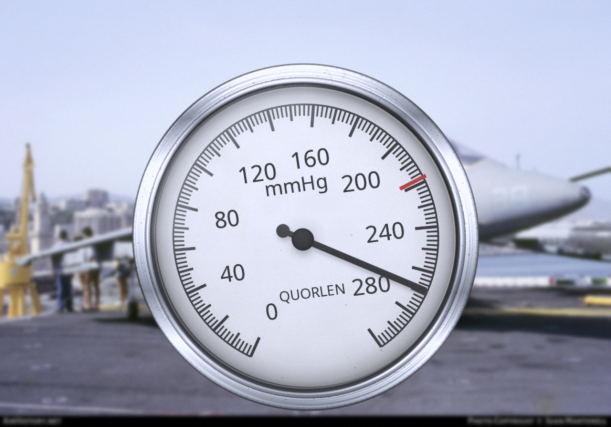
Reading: 268 mmHg
